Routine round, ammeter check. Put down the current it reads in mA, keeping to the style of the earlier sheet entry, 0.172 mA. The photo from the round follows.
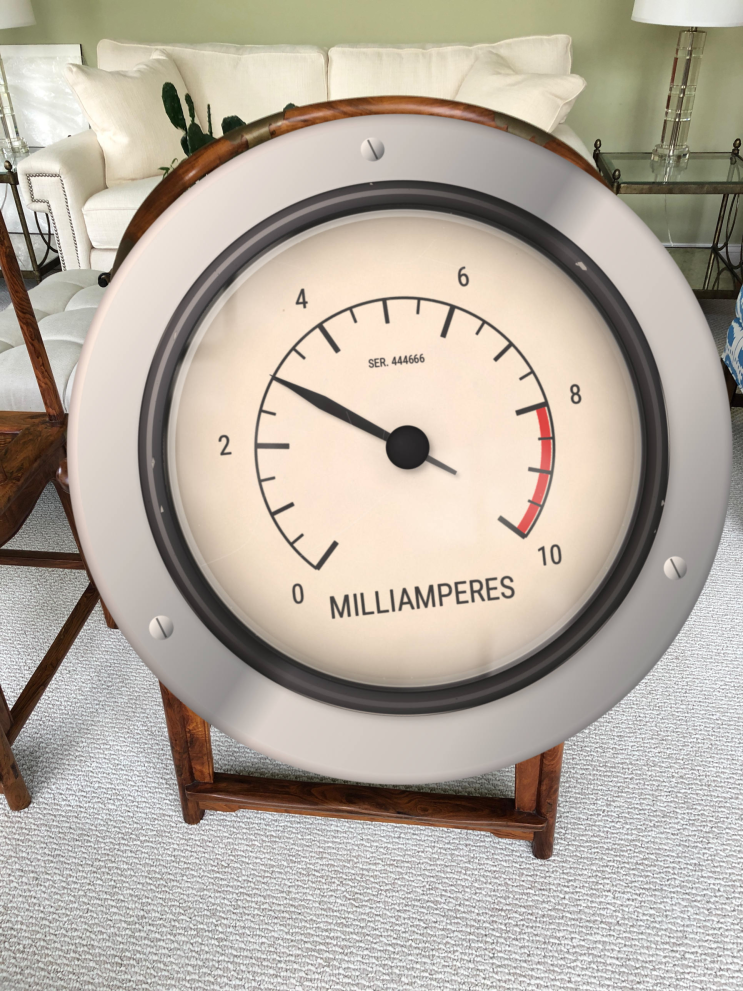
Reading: 3 mA
